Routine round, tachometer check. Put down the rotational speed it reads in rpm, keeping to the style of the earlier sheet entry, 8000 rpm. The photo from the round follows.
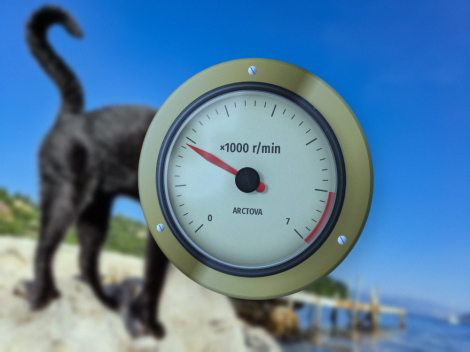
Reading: 1900 rpm
